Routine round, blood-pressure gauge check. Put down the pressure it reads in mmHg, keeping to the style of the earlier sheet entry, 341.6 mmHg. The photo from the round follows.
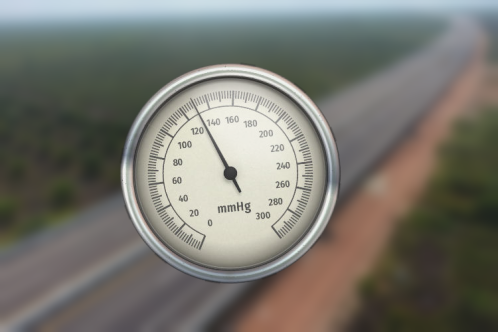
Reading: 130 mmHg
